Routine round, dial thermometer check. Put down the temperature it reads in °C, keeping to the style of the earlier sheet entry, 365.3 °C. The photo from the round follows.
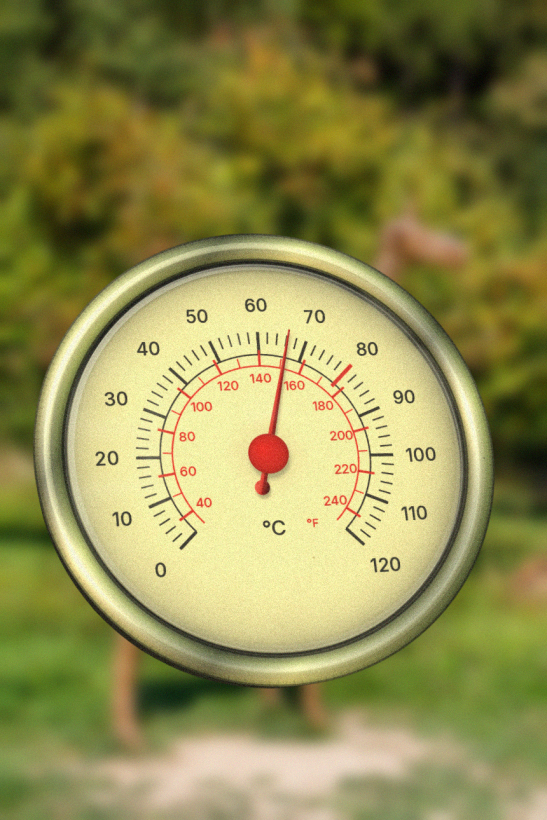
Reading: 66 °C
